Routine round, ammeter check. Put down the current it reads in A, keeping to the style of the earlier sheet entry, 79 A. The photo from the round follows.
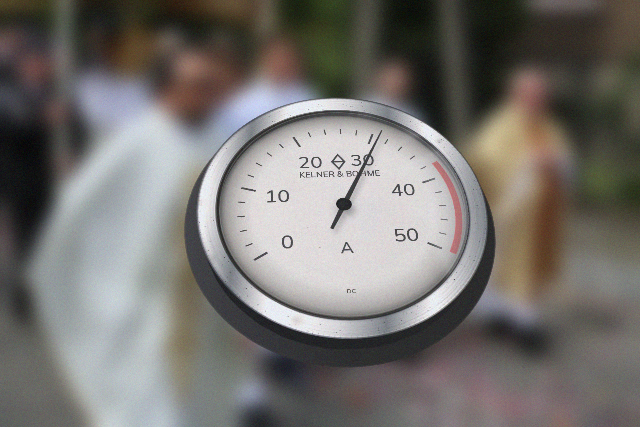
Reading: 31 A
